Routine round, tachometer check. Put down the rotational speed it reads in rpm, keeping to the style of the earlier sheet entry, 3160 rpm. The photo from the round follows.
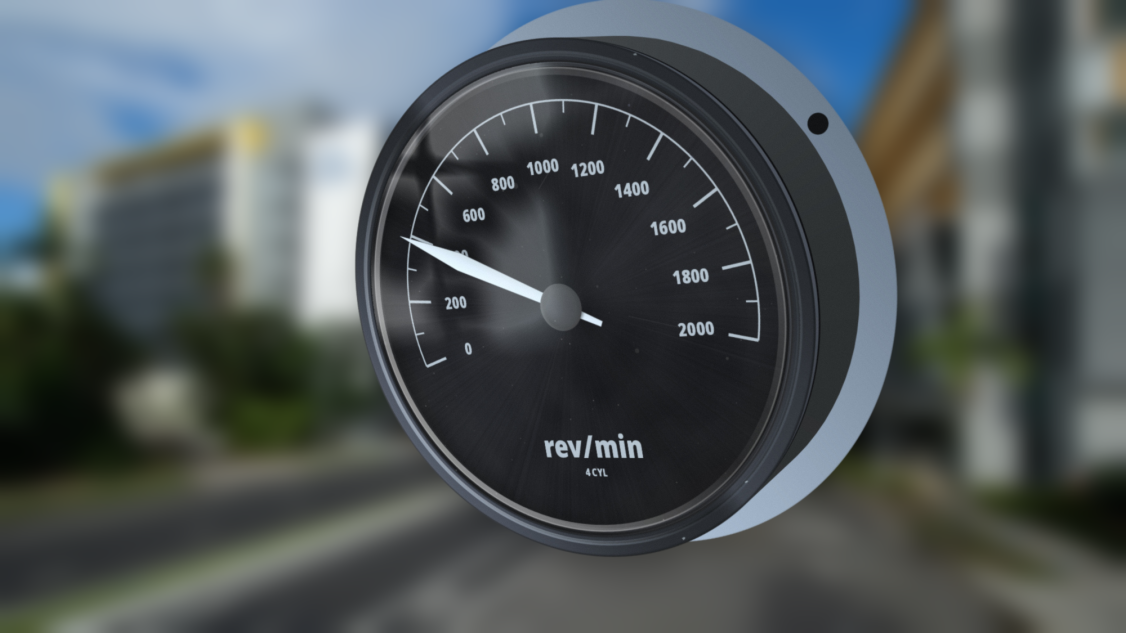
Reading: 400 rpm
